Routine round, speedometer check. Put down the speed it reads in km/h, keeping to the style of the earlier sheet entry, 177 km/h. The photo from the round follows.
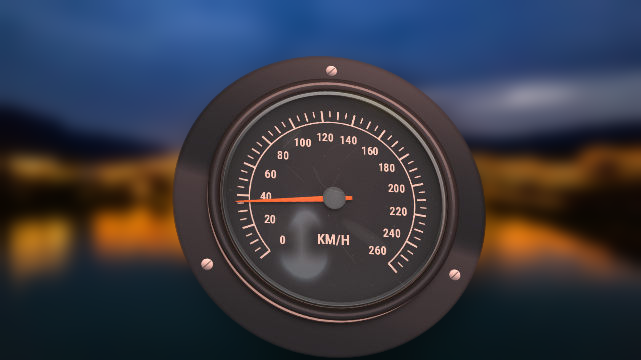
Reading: 35 km/h
